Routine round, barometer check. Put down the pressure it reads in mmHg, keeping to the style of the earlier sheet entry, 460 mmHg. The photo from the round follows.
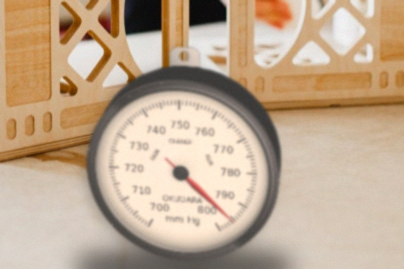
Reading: 795 mmHg
